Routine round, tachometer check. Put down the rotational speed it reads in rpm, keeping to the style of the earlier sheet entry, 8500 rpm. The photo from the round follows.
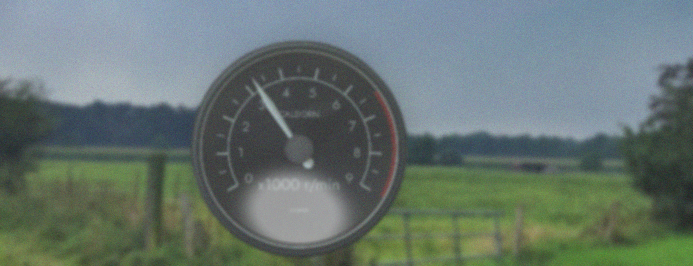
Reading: 3250 rpm
